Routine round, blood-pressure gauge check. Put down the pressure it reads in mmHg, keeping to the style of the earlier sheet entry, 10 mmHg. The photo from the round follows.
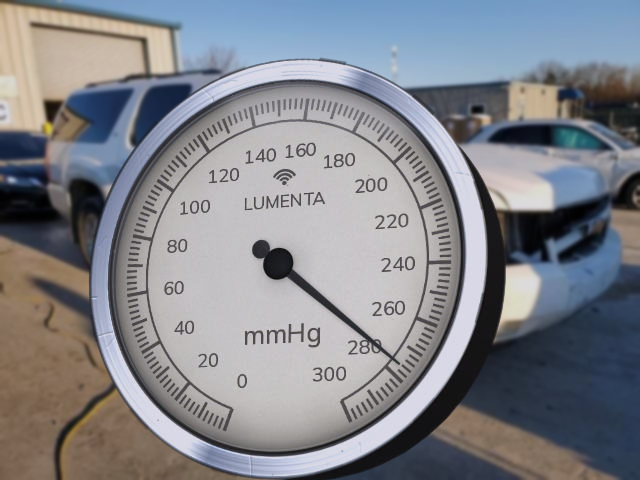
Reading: 276 mmHg
